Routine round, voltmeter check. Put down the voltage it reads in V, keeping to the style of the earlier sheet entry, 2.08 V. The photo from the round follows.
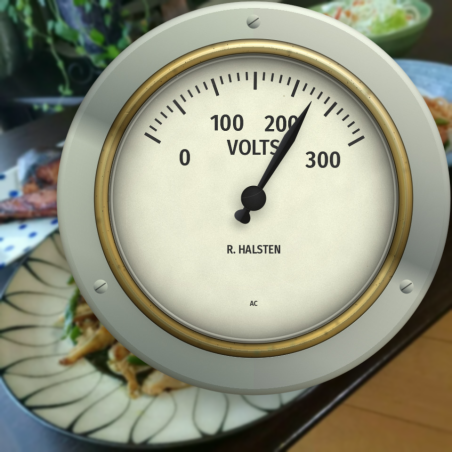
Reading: 225 V
